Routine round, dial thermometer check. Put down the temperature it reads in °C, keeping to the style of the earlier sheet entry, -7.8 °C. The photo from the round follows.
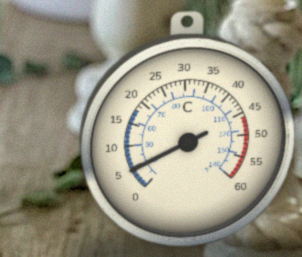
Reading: 5 °C
